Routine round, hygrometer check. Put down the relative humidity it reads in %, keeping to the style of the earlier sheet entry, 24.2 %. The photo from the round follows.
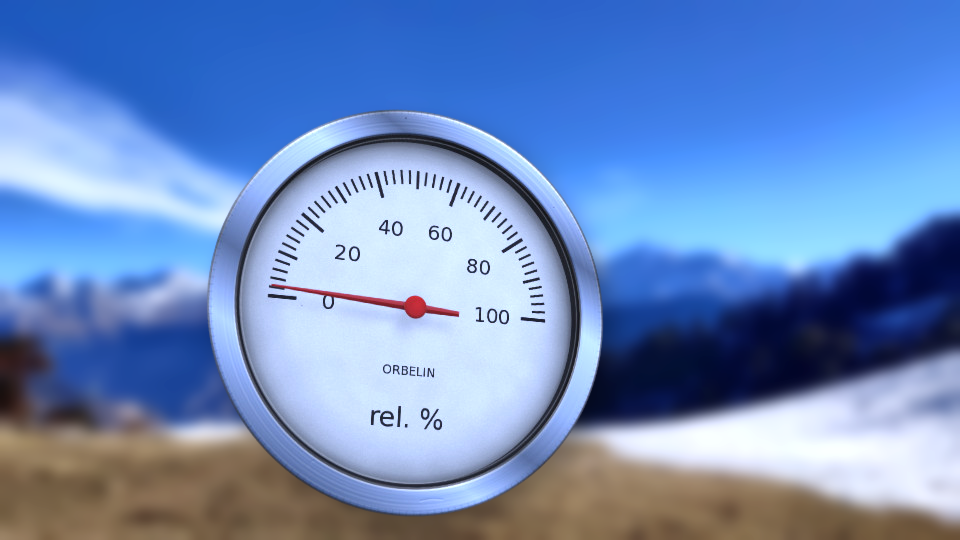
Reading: 2 %
